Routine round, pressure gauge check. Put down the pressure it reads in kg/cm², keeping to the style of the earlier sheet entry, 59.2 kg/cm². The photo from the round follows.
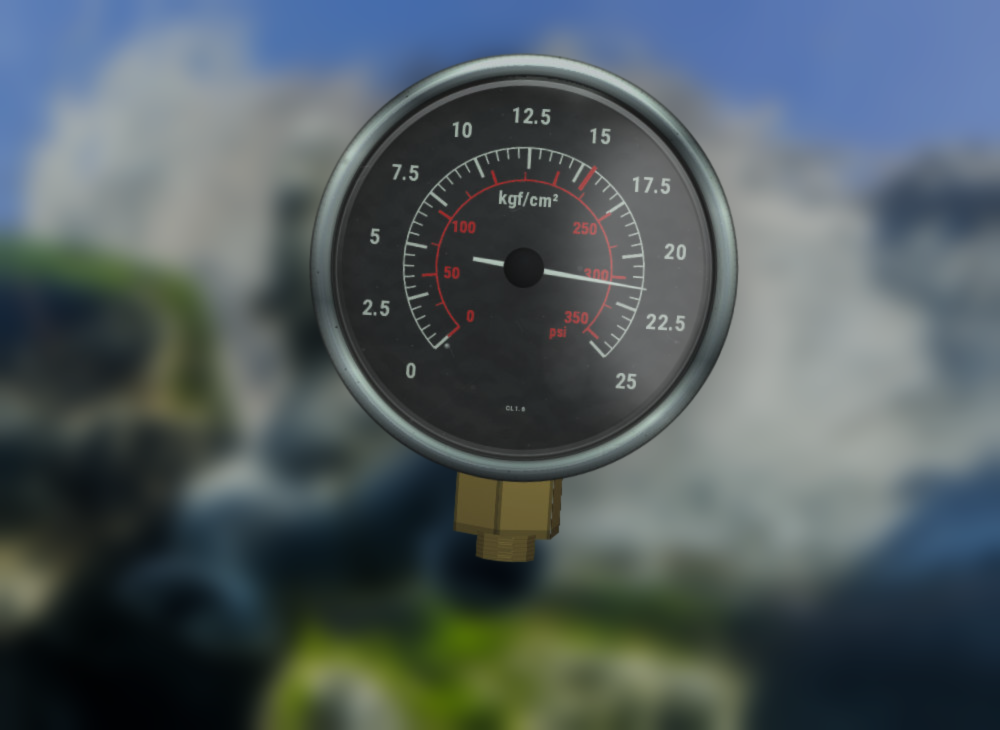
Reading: 21.5 kg/cm²
